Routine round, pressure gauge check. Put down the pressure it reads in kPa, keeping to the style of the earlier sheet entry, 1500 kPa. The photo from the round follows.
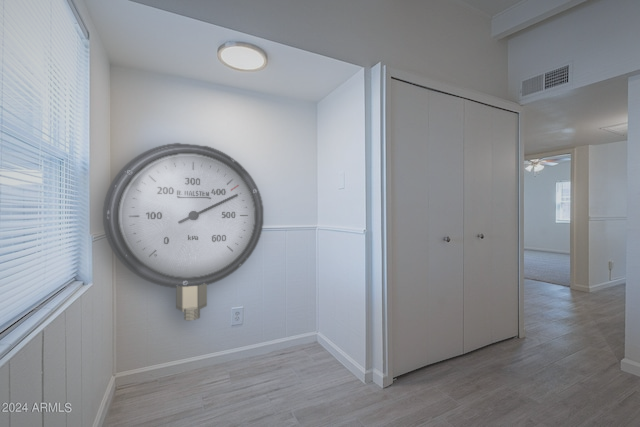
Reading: 440 kPa
